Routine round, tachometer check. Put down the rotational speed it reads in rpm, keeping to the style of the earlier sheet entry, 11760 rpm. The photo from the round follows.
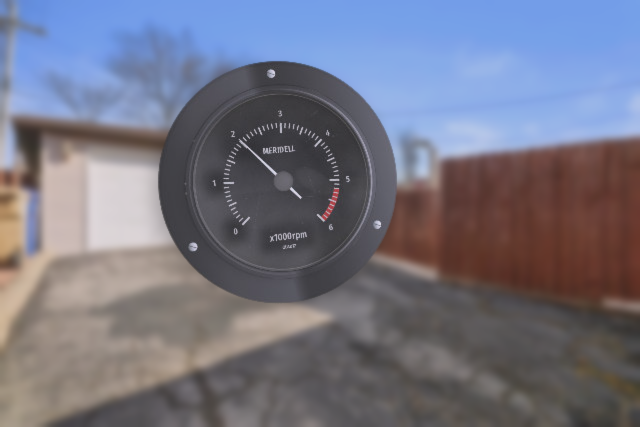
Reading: 2000 rpm
